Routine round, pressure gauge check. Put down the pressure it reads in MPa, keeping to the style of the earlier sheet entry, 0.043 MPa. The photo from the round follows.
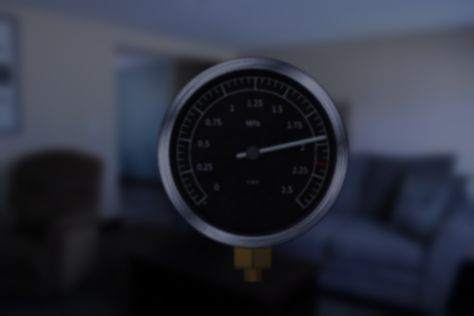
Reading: 1.95 MPa
